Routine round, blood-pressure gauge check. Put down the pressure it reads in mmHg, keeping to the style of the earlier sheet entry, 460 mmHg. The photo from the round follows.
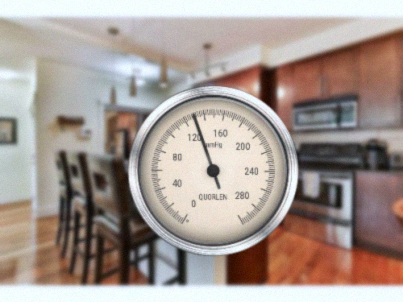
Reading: 130 mmHg
